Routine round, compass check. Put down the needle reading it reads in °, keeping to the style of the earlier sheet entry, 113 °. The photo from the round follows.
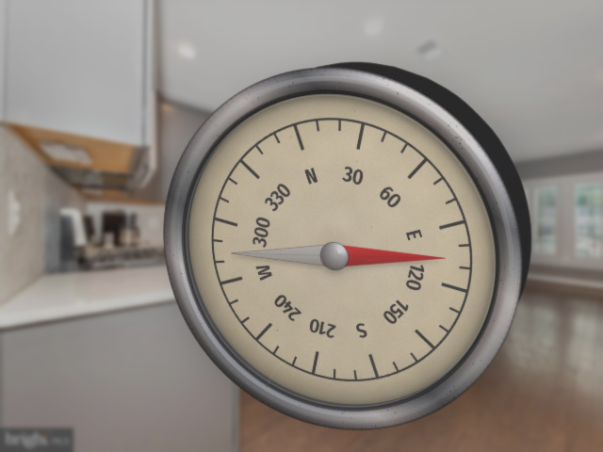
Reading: 105 °
